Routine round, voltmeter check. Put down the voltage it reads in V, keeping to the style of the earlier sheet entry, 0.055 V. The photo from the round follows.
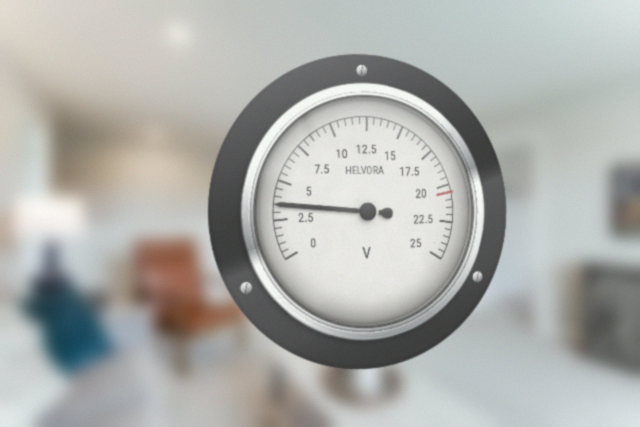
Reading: 3.5 V
